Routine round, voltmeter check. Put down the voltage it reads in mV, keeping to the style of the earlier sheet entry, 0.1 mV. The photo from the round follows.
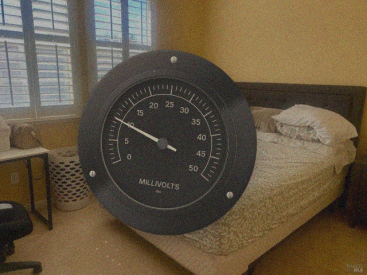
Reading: 10 mV
